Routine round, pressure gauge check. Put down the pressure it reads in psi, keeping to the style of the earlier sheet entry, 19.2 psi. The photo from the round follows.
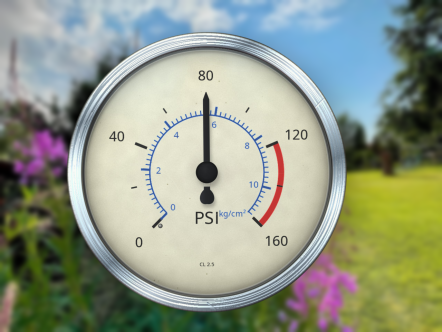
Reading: 80 psi
